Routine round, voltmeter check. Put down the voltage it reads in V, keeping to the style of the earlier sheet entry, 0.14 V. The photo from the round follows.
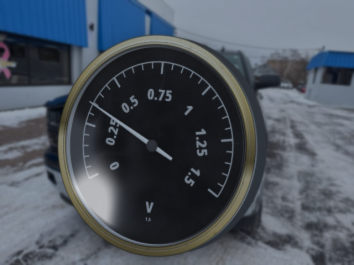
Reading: 0.35 V
